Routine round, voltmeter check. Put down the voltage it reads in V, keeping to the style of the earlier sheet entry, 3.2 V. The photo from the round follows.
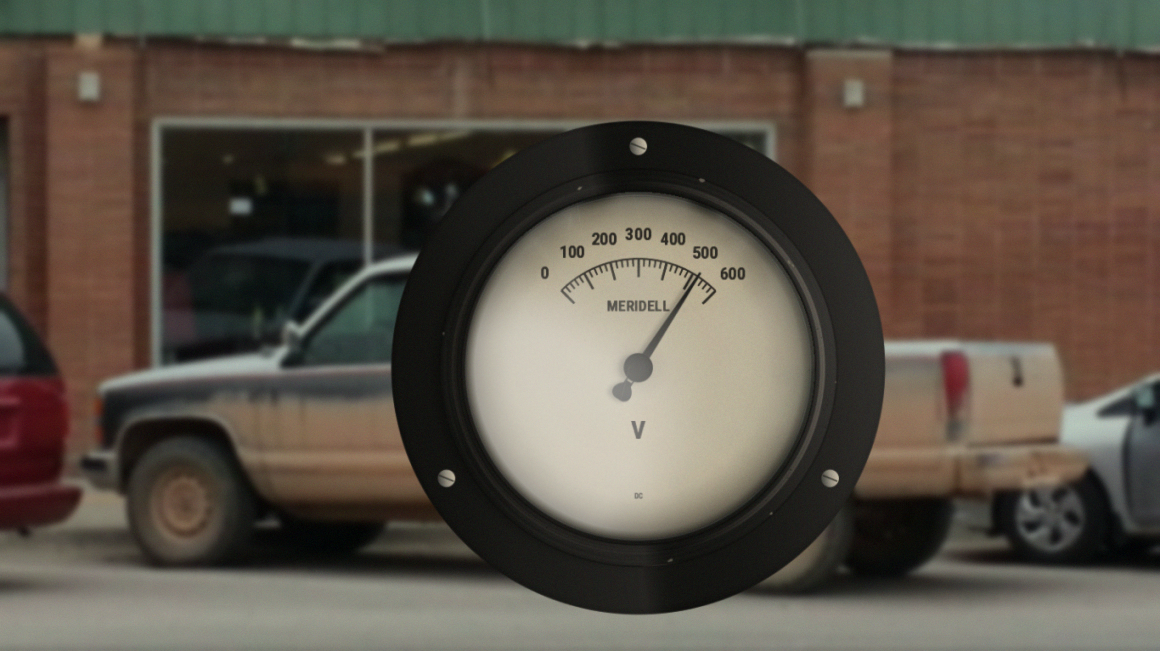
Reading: 520 V
